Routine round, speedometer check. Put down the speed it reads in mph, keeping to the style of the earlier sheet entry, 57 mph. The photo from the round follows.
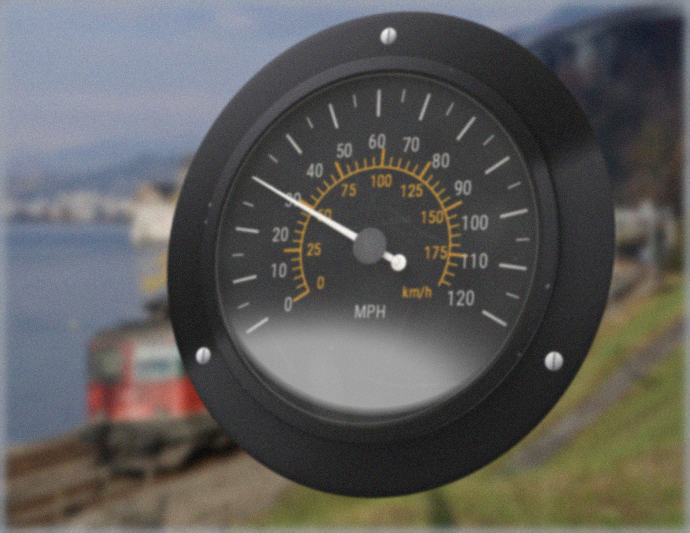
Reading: 30 mph
